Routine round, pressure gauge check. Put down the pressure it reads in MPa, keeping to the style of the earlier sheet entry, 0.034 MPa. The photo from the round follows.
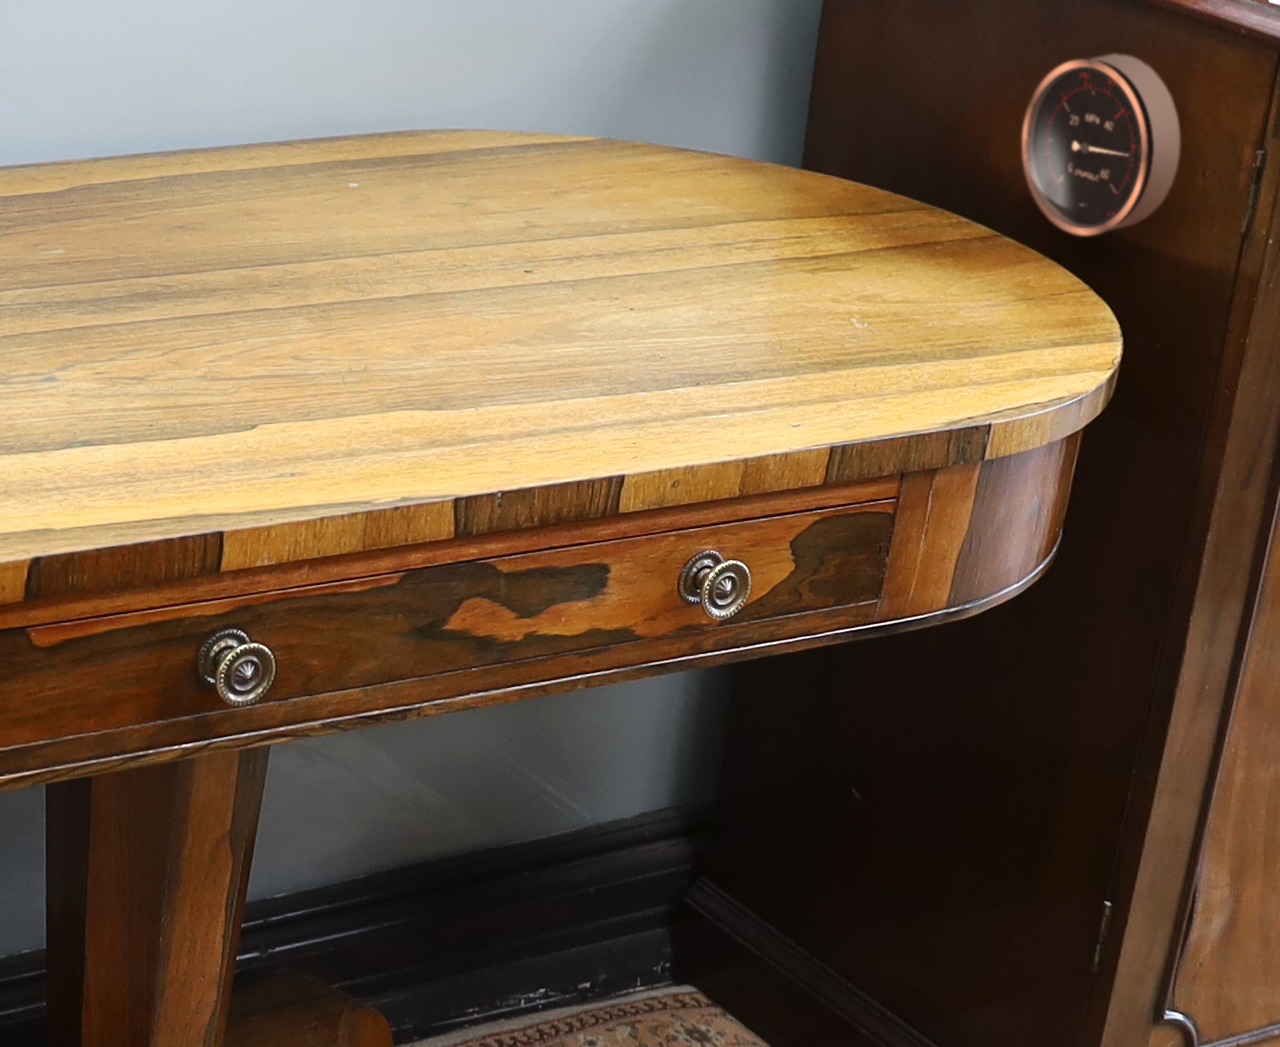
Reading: 50 MPa
